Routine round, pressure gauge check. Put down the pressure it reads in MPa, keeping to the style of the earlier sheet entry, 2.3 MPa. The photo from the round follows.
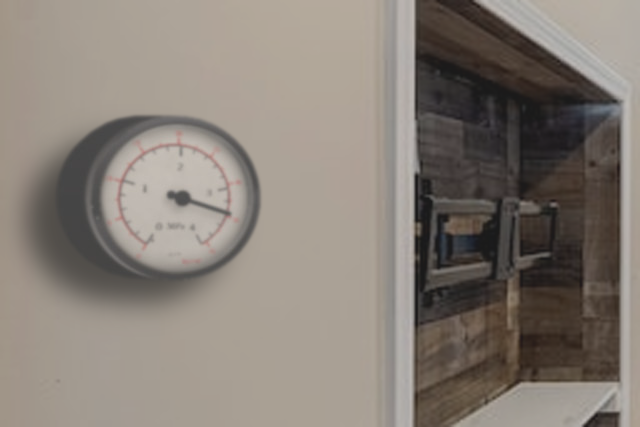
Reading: 3.4 MPa
